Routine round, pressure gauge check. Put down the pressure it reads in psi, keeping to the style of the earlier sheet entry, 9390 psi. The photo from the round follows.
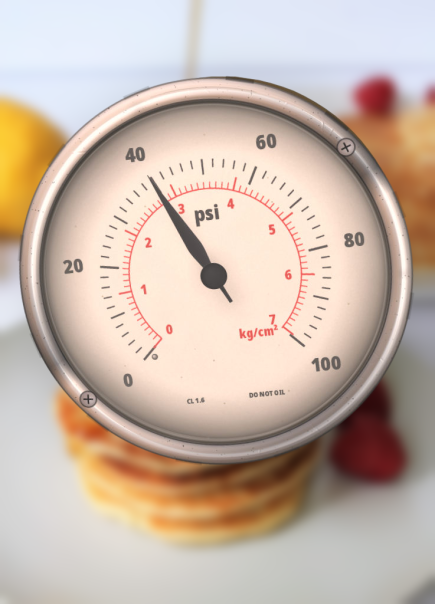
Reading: 40 psi
